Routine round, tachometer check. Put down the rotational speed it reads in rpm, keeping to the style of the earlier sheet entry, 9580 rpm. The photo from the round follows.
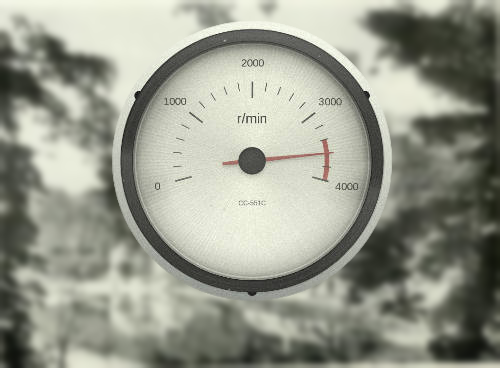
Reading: 3600 rpm
